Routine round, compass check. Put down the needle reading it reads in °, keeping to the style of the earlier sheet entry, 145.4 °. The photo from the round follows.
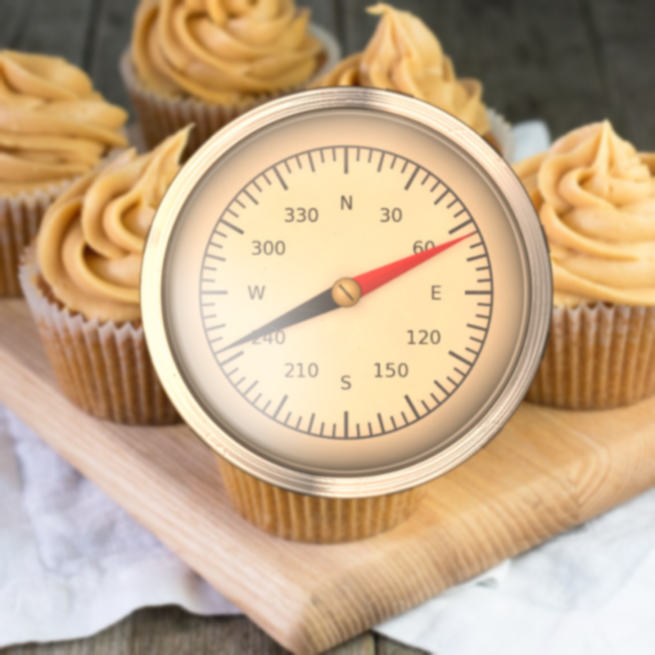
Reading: 65 °
